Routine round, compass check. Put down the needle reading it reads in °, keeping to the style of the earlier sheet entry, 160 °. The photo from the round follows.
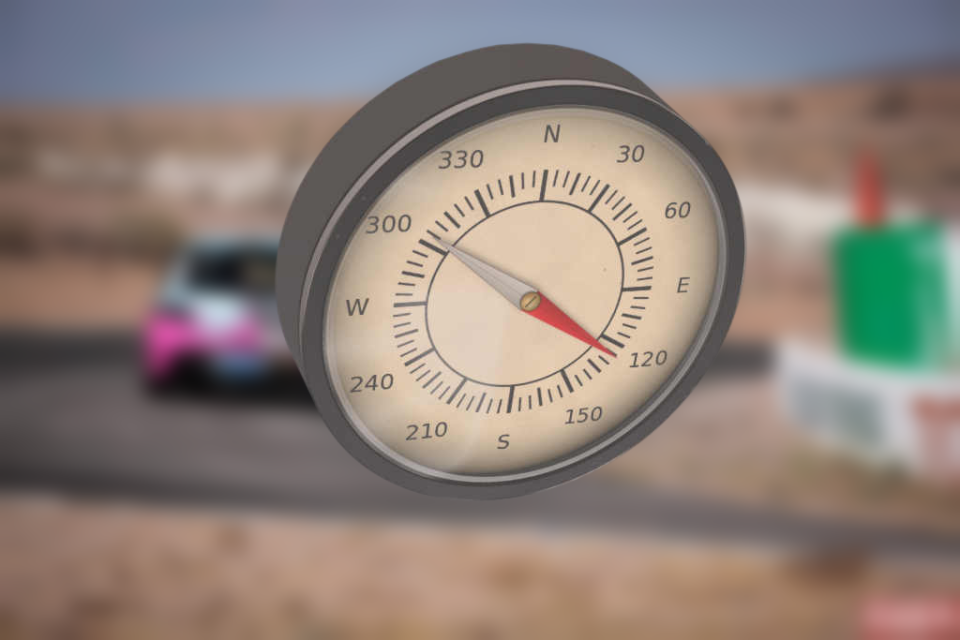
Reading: 125 °
